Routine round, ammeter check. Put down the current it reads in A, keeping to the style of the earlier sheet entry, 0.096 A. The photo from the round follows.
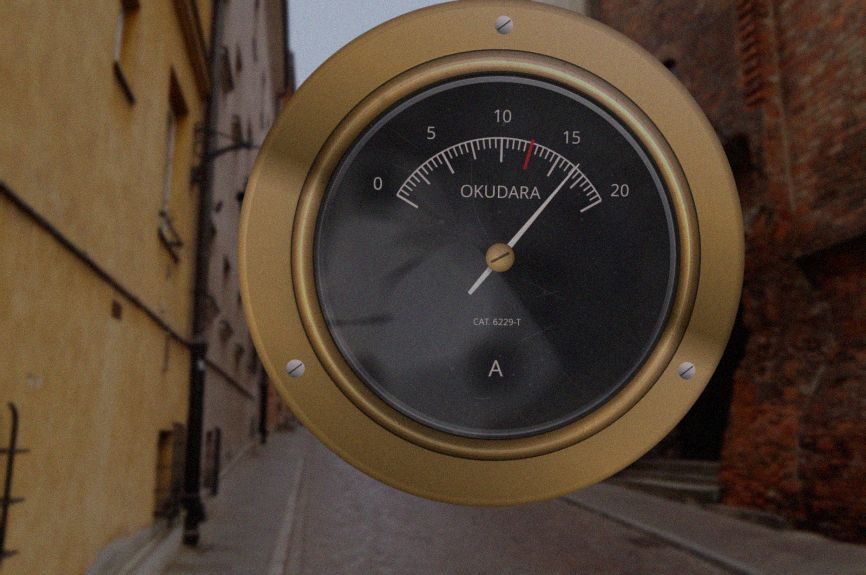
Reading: 16.5 A
